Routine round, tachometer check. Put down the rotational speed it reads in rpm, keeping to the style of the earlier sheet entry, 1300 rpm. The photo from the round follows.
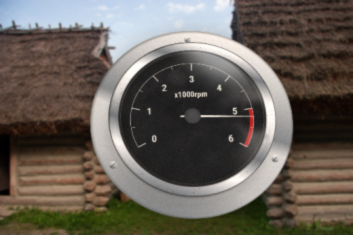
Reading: 5250 rpm
